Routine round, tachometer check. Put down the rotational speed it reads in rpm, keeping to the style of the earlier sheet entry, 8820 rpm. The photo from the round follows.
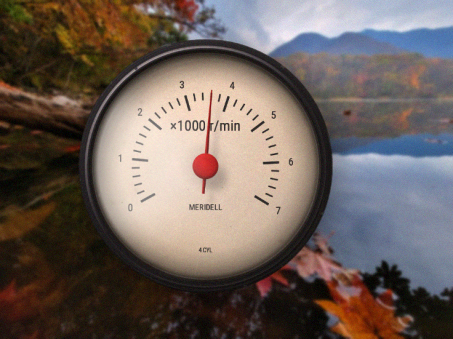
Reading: 3600 rpm
